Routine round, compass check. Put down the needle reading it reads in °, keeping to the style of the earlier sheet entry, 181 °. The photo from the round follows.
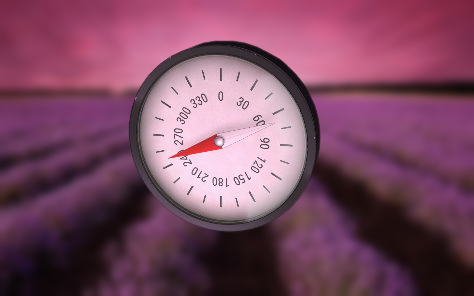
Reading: 247.5 °
